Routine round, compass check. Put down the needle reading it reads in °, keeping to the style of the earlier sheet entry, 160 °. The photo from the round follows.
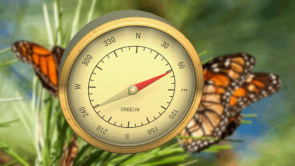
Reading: 60 °
